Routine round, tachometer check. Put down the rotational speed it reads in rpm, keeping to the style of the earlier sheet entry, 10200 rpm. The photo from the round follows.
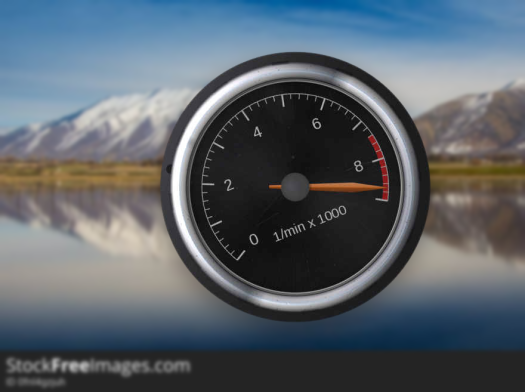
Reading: 8700 rpm
